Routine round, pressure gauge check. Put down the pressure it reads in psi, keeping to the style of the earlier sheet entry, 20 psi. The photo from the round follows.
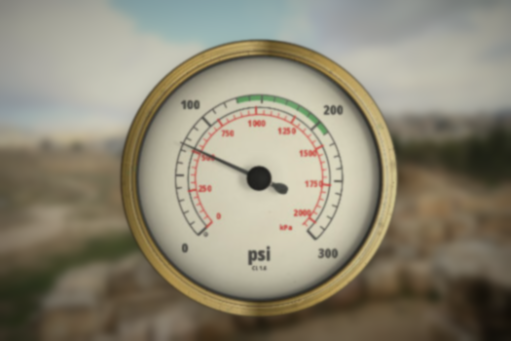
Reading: 75 psi
